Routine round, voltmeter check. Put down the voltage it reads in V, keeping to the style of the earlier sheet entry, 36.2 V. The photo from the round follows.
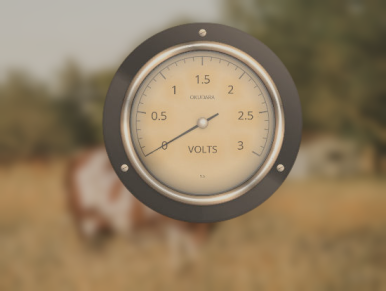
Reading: 0 V
